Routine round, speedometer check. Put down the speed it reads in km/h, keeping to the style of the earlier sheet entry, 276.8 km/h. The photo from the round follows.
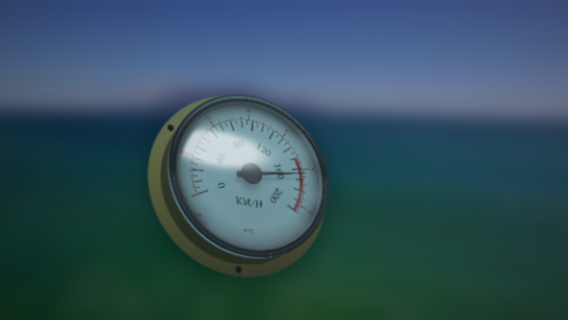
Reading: 165 km/h
